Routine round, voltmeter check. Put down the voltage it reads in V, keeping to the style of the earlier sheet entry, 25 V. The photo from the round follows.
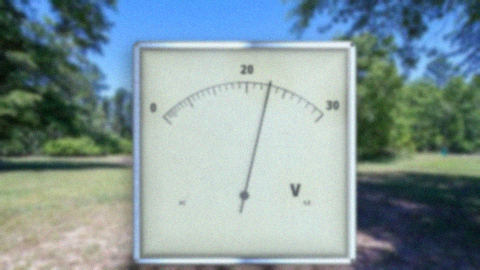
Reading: 23 V
